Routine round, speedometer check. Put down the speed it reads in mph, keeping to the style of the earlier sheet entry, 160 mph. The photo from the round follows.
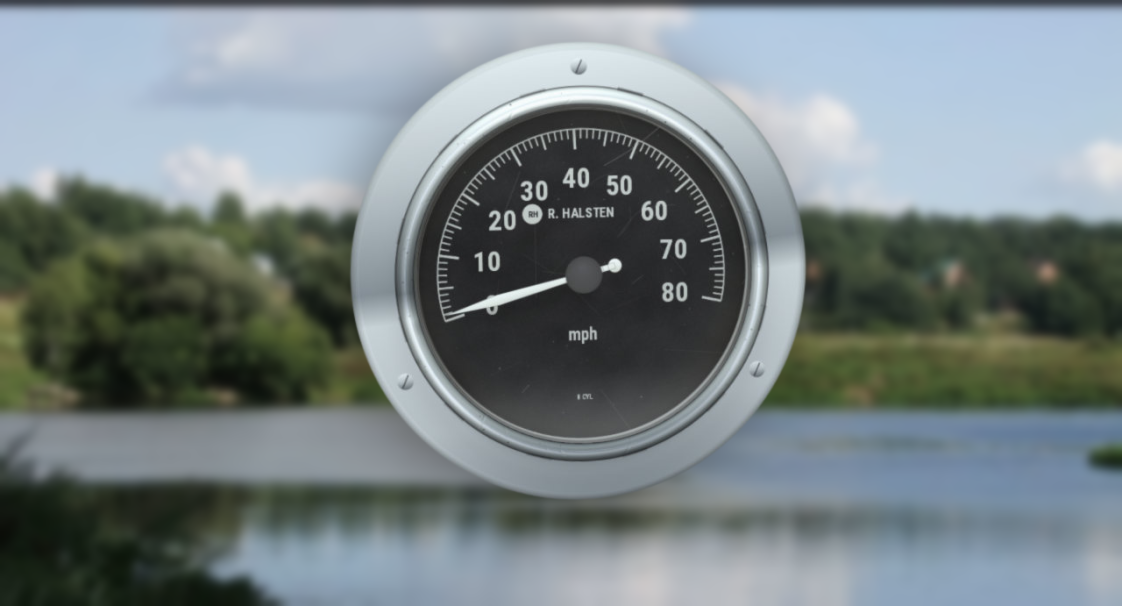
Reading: 1 mph
